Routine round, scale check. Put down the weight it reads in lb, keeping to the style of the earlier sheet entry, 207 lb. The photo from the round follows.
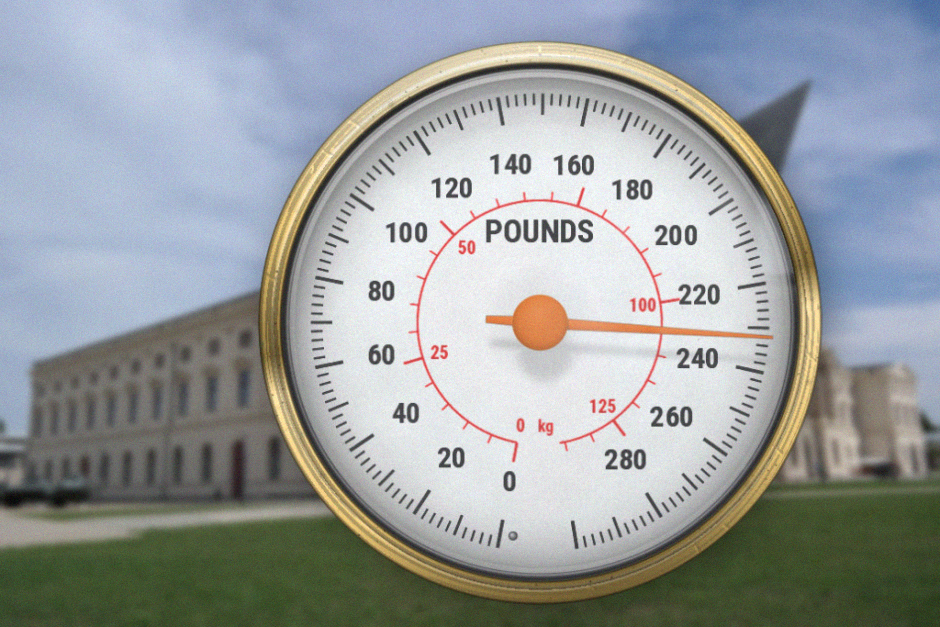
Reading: 232 lb
